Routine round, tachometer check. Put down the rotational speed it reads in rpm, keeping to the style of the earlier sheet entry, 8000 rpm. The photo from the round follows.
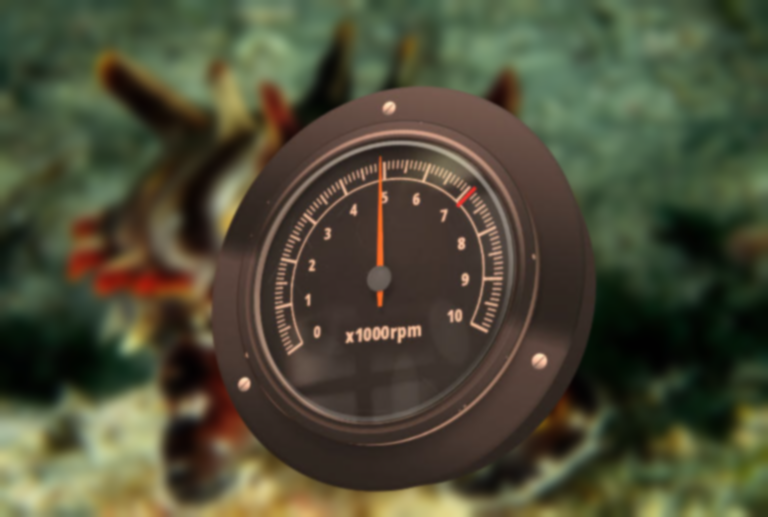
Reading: 5000 rpm
